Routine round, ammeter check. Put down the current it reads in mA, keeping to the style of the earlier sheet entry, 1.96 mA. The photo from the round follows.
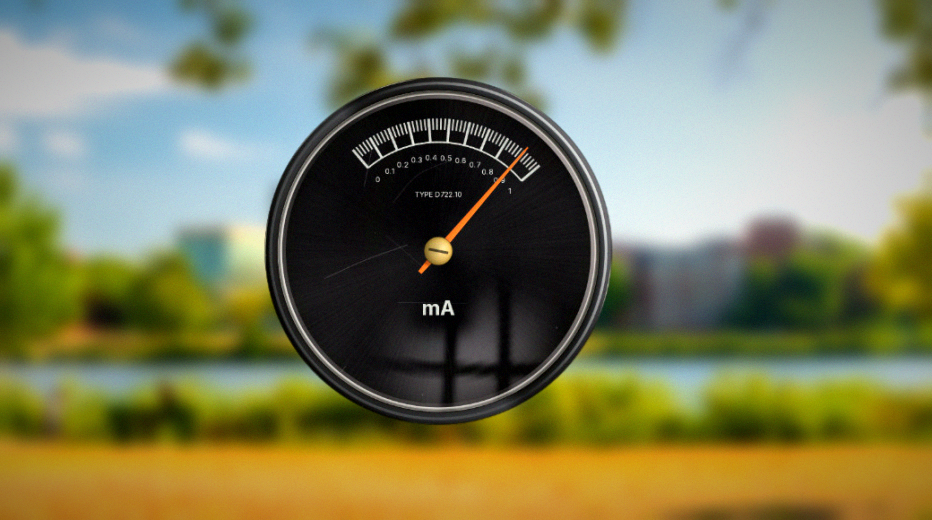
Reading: 0.9 mA
